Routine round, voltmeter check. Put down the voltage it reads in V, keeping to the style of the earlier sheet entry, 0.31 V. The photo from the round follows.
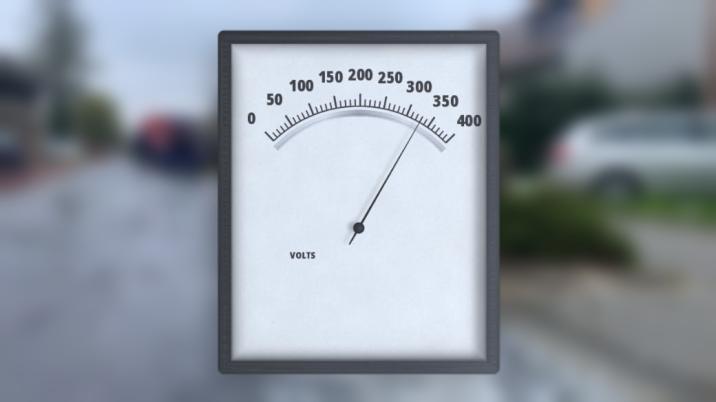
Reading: 330 V
